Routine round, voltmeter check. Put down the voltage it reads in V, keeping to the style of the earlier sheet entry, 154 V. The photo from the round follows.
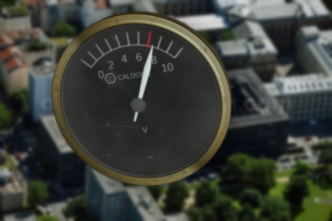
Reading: 7.5 V
